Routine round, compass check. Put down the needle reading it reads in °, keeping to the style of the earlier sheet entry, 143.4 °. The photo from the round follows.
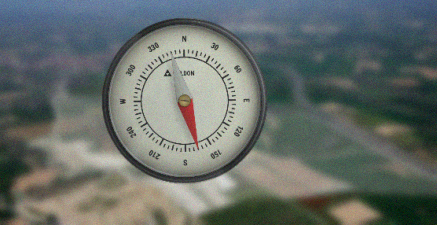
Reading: 165 °
